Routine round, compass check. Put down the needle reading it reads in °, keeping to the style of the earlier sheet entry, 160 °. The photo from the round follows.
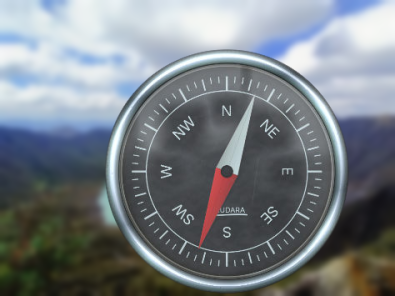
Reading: 200 °
